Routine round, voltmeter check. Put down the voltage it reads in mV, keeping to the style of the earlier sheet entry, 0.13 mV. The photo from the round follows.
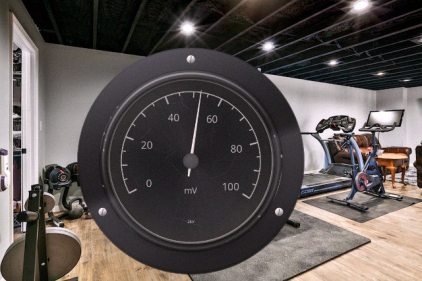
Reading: 52.5 mV
